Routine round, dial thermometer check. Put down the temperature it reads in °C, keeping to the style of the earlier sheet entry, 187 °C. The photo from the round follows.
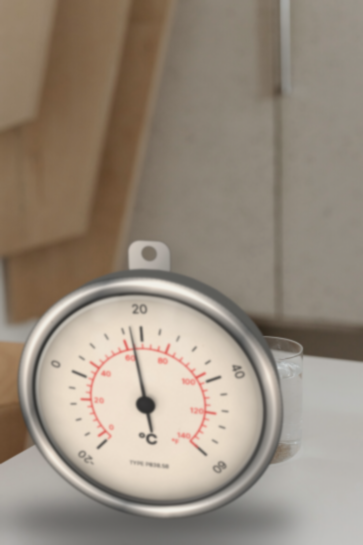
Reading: 18 °C
